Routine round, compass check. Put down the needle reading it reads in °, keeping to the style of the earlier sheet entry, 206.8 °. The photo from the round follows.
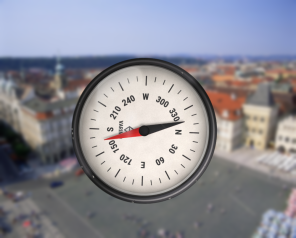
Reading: 165 °
